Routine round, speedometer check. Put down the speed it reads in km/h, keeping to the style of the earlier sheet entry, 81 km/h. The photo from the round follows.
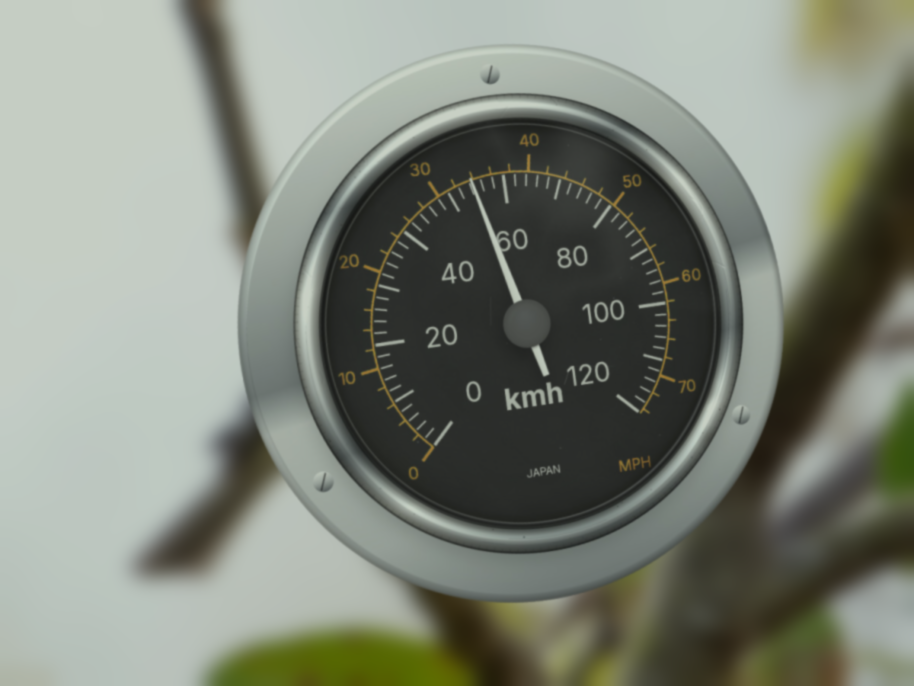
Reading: 54 km/h
